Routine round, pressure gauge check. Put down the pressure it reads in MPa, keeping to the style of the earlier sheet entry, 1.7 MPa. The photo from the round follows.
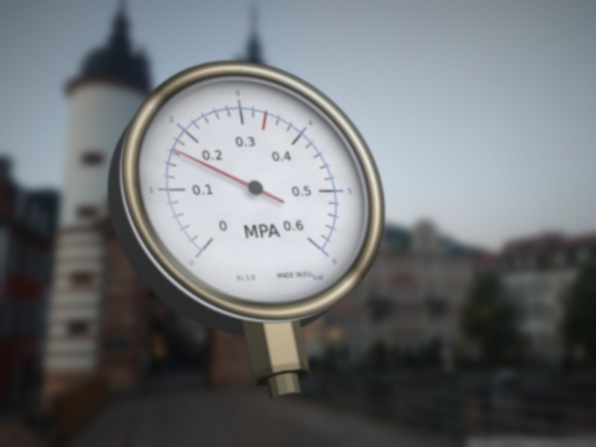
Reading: 0.16 MPa
